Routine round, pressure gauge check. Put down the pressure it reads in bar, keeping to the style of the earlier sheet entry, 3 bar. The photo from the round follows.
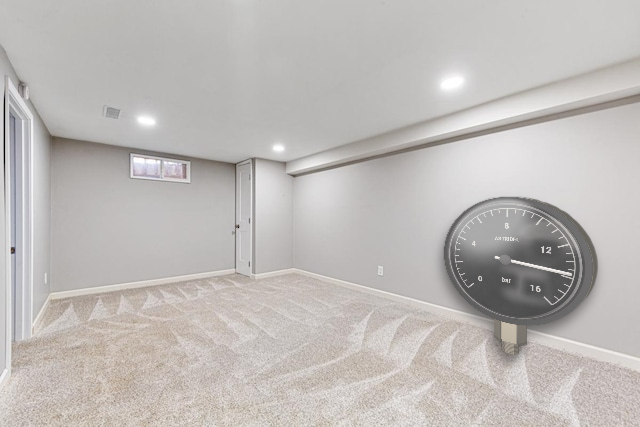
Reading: 13.75 bar
